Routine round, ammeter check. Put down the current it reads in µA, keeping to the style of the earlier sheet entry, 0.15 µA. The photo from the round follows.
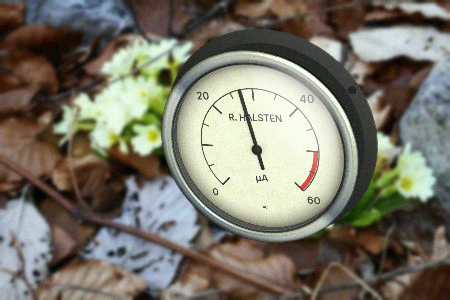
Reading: 27.5 µA
